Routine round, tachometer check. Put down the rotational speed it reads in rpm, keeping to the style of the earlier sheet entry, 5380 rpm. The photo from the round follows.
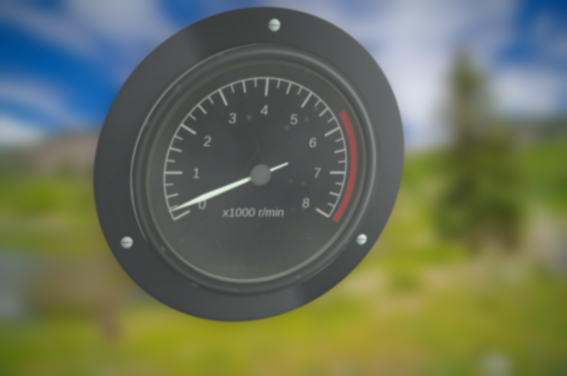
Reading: 250 rpm
